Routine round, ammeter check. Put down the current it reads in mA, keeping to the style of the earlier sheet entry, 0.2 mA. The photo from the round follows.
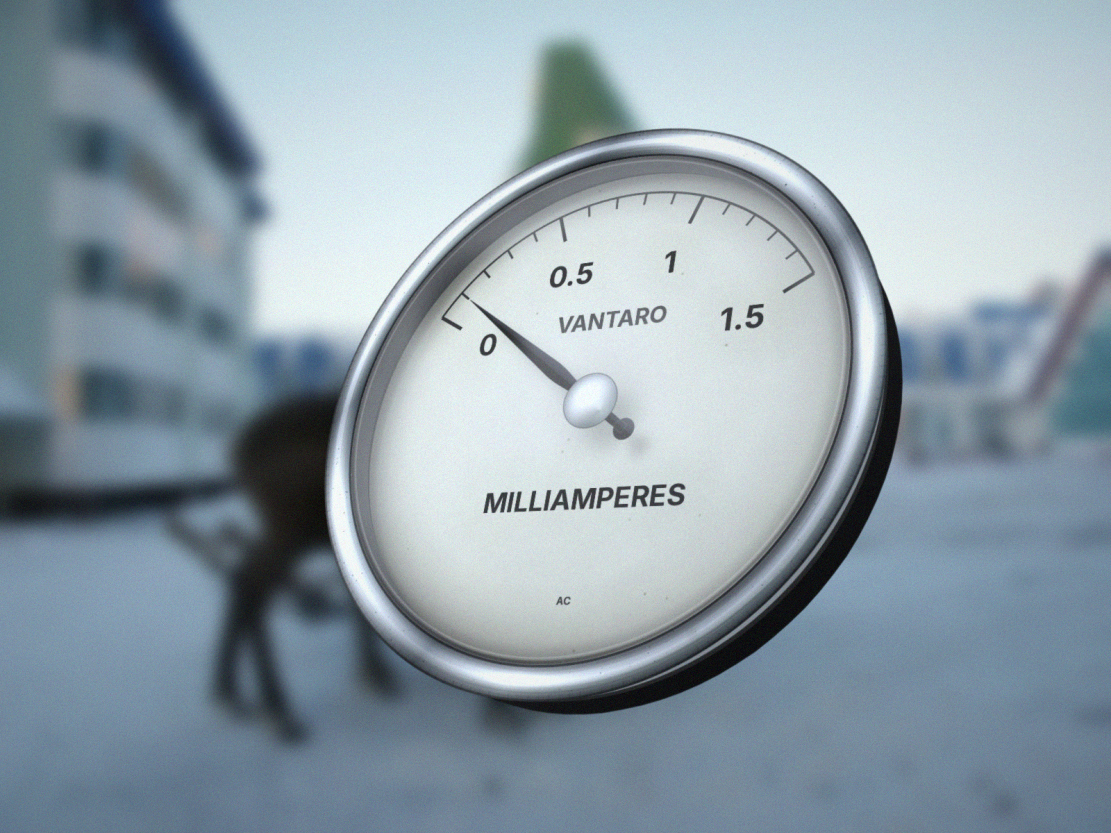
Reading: 0.1 mA
